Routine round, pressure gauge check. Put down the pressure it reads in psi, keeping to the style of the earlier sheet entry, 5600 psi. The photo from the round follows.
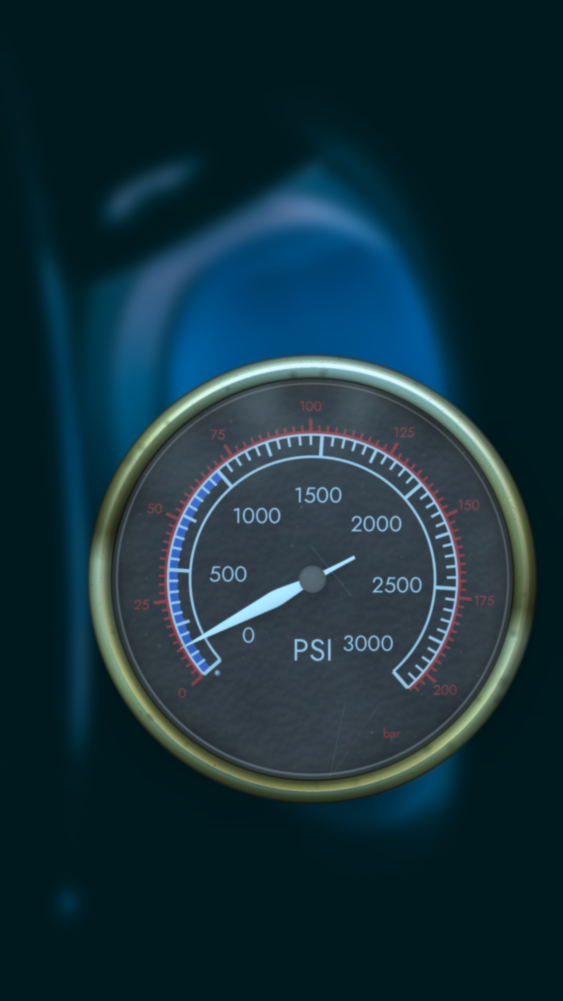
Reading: 150 psi
